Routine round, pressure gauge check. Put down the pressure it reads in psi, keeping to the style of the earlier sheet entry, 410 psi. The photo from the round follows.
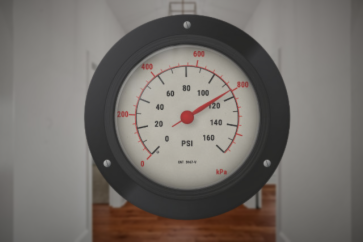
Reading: 115 psi
